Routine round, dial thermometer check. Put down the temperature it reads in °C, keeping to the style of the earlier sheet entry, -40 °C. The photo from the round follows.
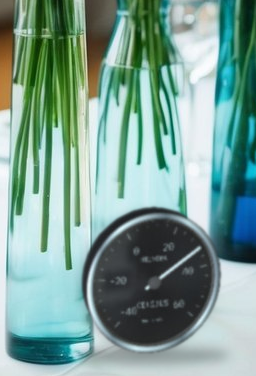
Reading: 32 °C
